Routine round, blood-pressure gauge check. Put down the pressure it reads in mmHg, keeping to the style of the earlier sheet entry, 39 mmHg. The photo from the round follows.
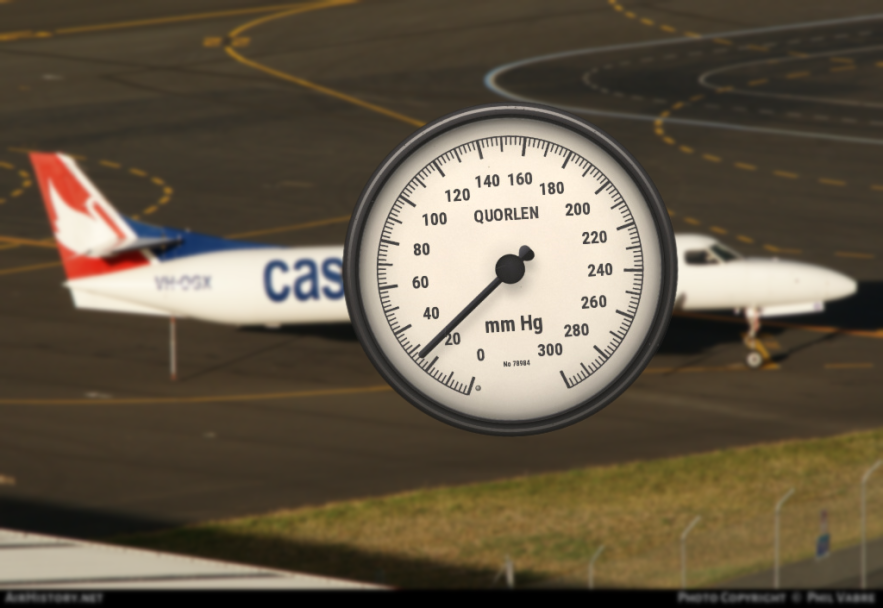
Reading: 26 mmHg
